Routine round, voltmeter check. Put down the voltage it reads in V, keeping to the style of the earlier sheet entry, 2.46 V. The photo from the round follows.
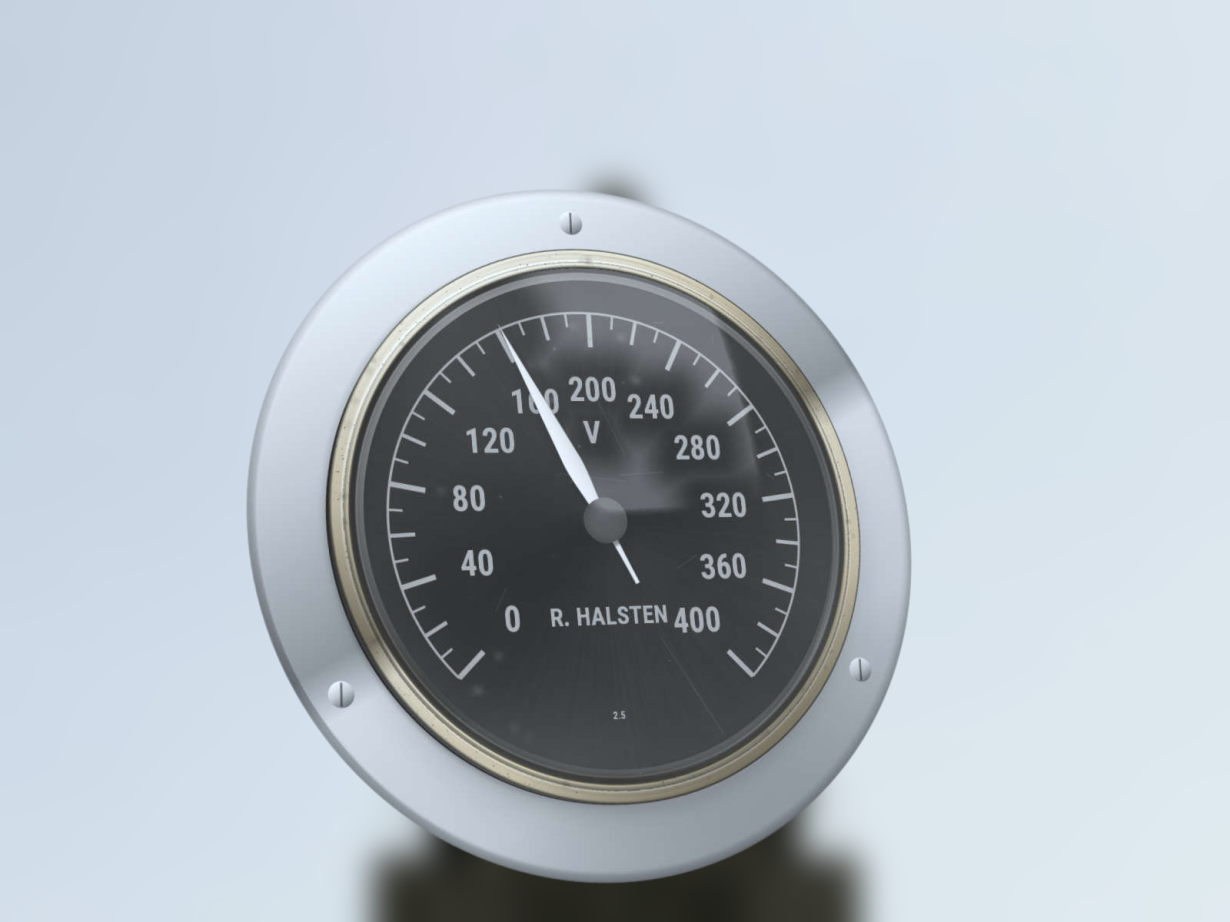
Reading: 160 V
